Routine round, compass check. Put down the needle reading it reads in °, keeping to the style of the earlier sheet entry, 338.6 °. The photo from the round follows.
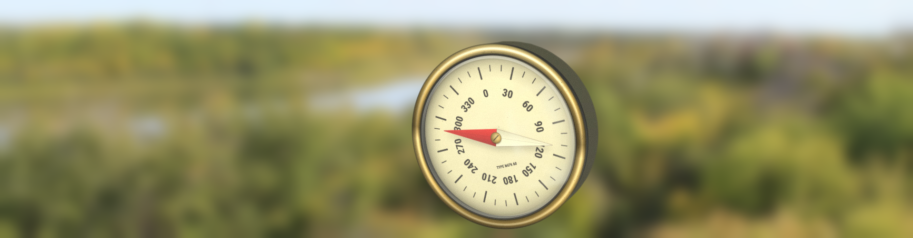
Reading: 290 °
